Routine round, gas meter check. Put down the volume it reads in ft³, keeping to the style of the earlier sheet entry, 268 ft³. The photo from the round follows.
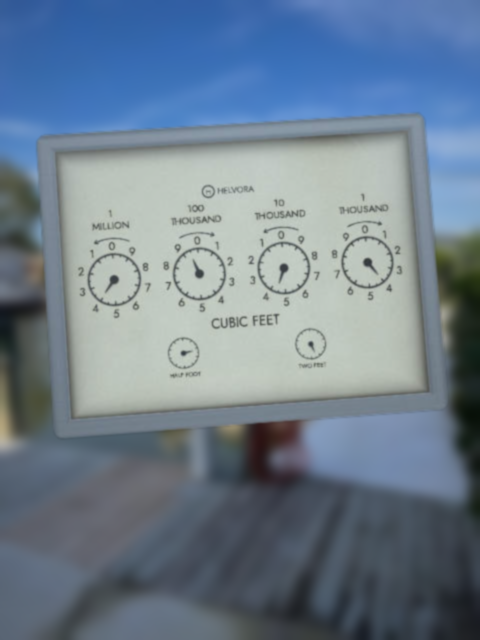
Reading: 394400 ft³
